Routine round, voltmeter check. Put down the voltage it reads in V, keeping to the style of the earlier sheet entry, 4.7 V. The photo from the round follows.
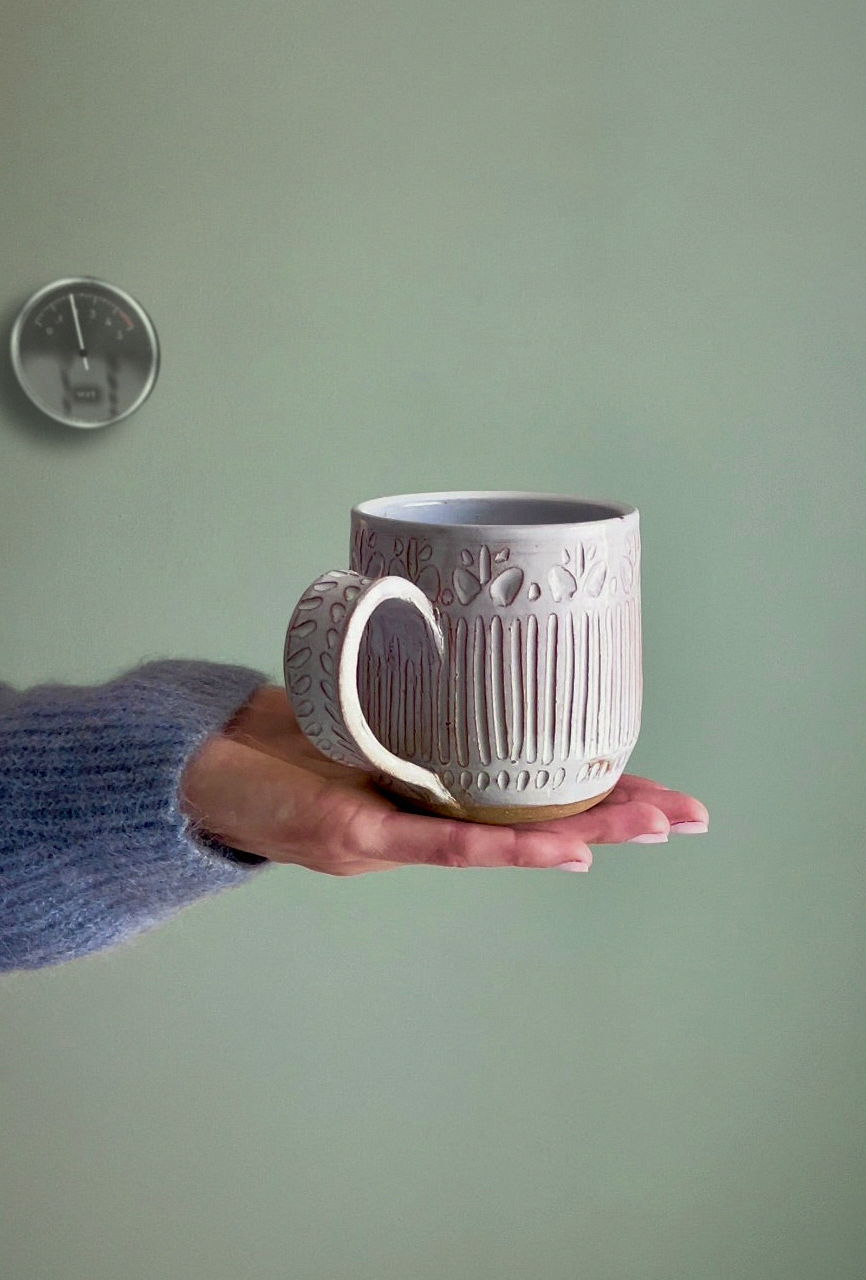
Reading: 2 V
